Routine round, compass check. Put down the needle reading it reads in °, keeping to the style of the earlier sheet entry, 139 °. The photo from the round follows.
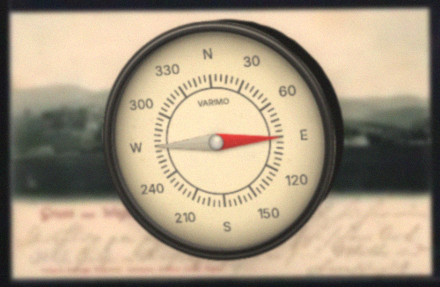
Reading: 90 °
